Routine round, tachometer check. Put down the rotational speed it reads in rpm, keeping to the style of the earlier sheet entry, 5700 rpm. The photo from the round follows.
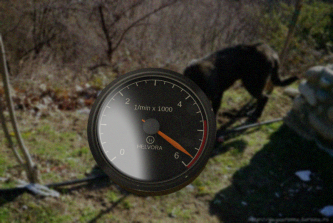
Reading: 5750 rpm
